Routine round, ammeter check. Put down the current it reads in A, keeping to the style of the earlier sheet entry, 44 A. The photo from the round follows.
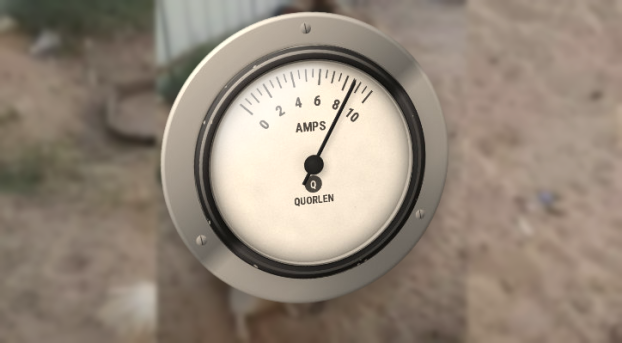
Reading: 8.5 A
